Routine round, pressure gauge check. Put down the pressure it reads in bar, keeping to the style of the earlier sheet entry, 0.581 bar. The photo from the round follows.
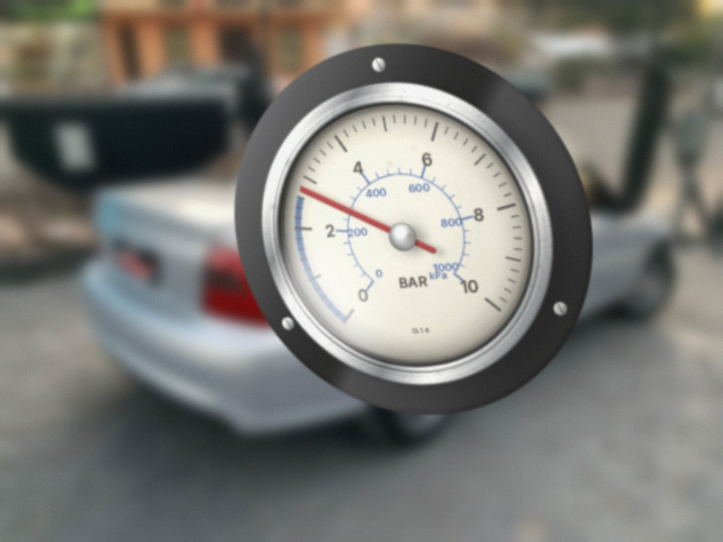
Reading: 2.8 bar
